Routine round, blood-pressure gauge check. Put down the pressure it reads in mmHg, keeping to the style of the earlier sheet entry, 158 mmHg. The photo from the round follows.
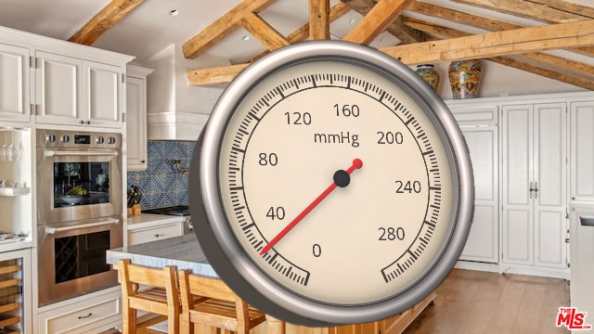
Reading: 26 mmHg
